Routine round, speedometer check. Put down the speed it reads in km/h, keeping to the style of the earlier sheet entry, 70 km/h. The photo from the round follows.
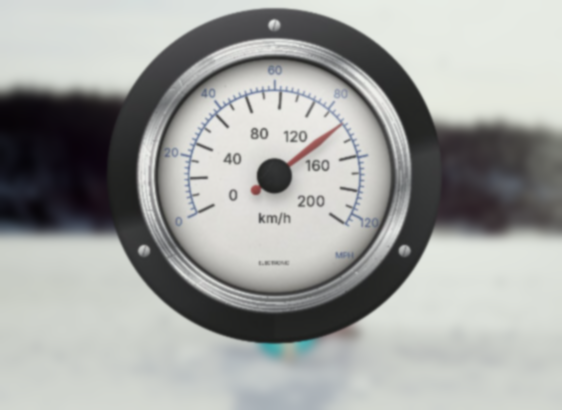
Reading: 140 km/h
